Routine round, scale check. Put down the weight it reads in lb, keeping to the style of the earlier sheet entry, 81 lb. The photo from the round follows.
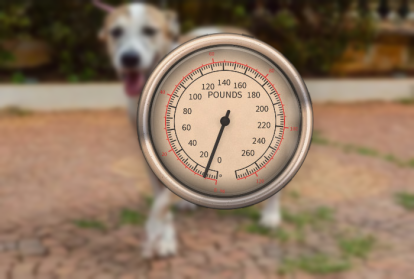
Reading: 10 lb
